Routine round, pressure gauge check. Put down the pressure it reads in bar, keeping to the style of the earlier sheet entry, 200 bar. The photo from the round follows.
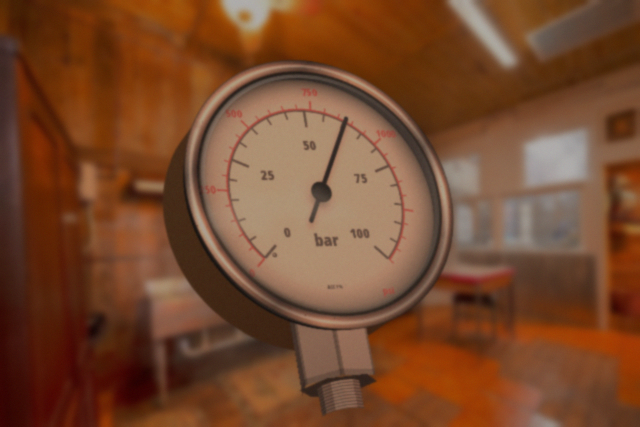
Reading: 60 bar
